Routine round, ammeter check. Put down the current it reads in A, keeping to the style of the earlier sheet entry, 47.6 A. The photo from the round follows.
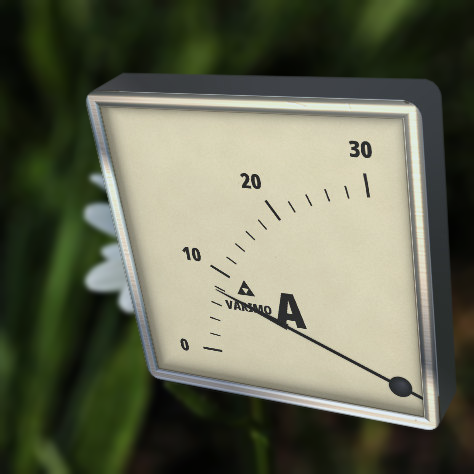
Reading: 8 A
